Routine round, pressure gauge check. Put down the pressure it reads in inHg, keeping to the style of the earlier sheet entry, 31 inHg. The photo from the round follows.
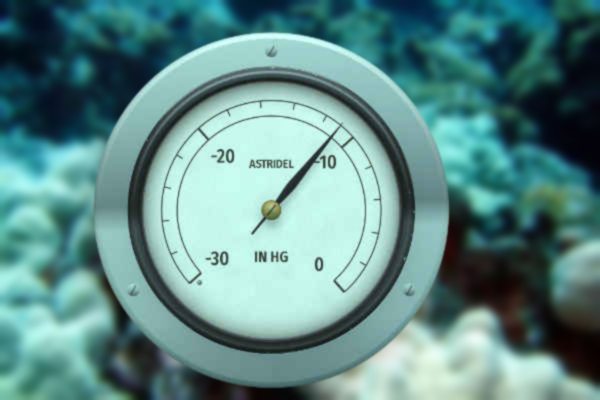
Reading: -11 inHg
